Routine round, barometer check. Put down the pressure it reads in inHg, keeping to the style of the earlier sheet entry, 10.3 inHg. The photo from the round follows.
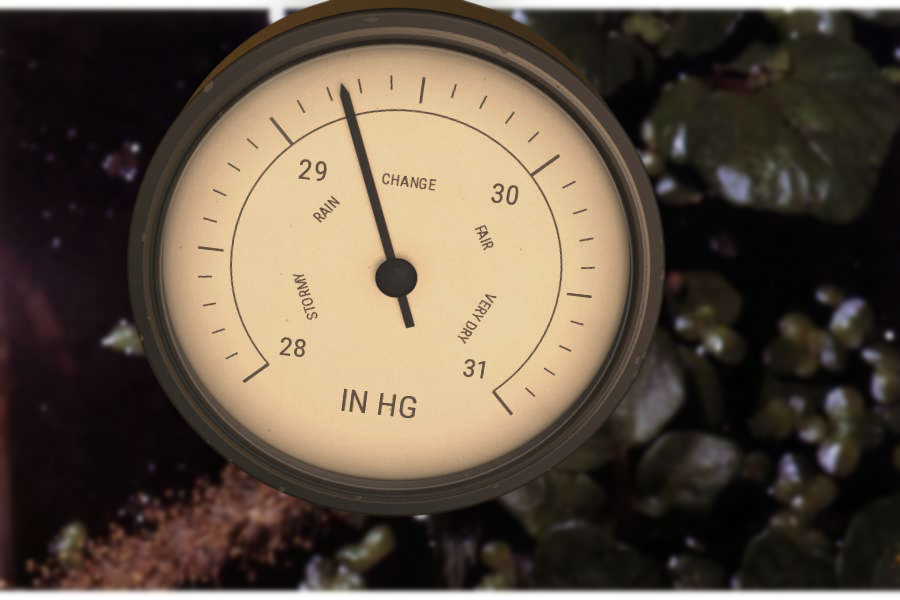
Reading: 29.25 inHg
